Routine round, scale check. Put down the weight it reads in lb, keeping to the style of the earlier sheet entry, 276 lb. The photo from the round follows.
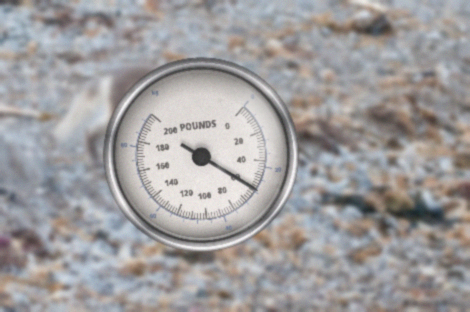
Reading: 60 lb
